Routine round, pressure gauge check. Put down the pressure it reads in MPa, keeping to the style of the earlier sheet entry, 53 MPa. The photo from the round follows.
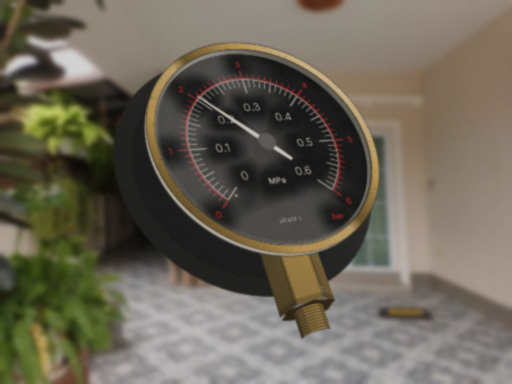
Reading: 0.2 MPa
